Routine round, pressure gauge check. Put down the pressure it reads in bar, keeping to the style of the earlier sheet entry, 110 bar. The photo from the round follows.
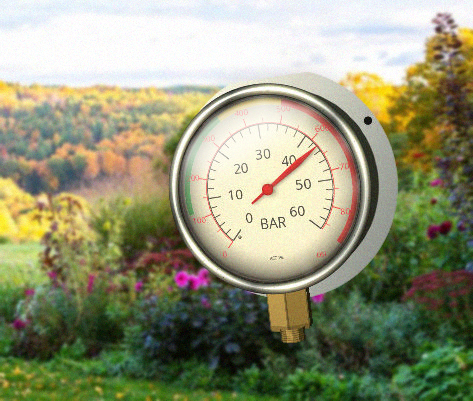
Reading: 43 bar
